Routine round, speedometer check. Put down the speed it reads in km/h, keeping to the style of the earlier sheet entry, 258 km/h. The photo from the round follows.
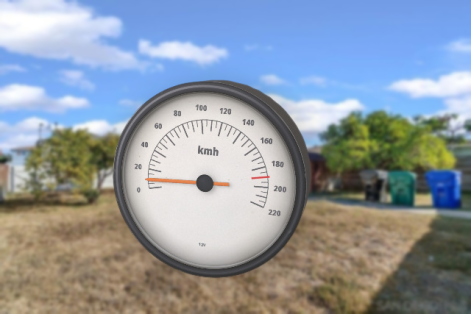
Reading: 10 km/h
